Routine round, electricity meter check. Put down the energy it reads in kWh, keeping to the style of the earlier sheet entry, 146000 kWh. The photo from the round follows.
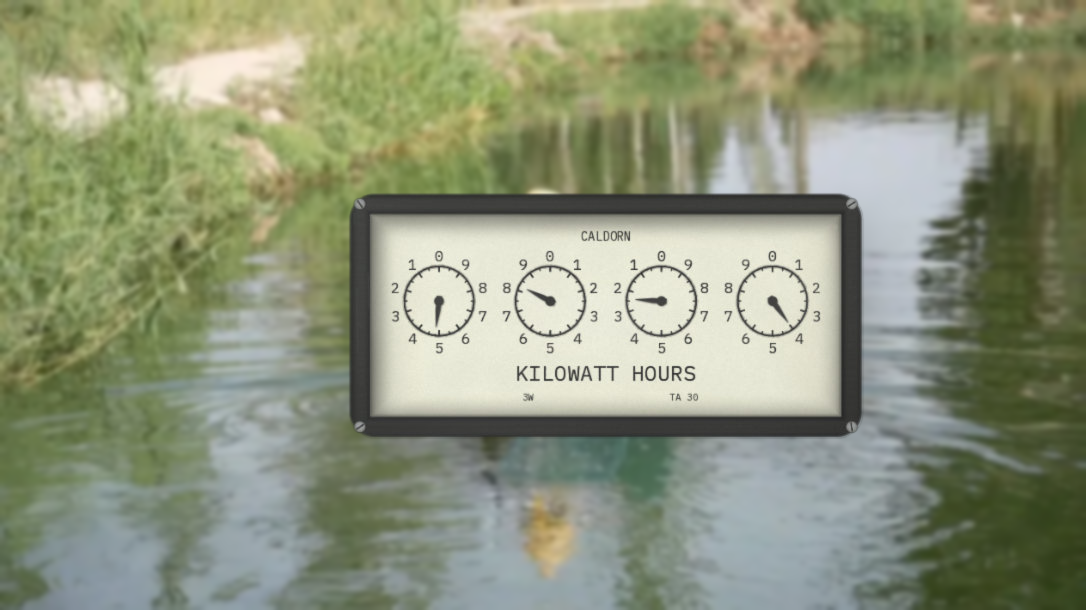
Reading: 4824 kWh
